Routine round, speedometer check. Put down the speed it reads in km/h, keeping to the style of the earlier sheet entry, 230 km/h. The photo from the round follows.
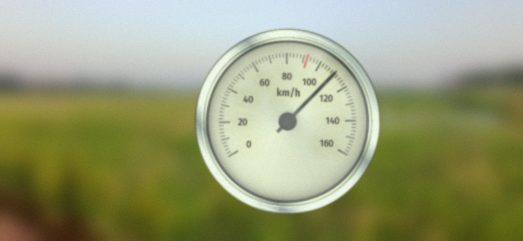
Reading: 110 km/h
